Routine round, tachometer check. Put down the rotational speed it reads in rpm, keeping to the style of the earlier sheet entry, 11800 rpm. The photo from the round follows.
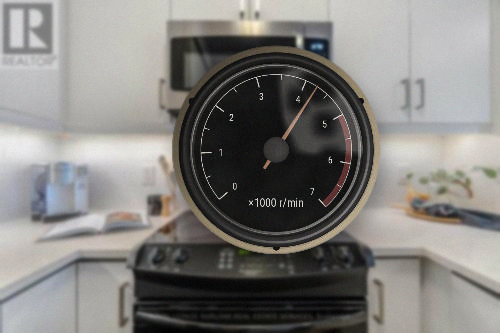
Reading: 4250 rpm
